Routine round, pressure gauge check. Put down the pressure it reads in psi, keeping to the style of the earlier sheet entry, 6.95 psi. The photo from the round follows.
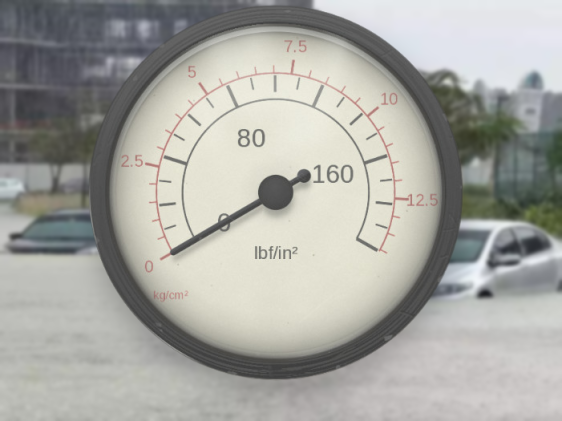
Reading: 0 psi
